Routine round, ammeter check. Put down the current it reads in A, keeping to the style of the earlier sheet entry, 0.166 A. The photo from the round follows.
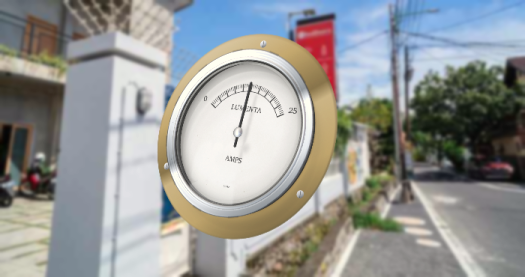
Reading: 12.5 A
